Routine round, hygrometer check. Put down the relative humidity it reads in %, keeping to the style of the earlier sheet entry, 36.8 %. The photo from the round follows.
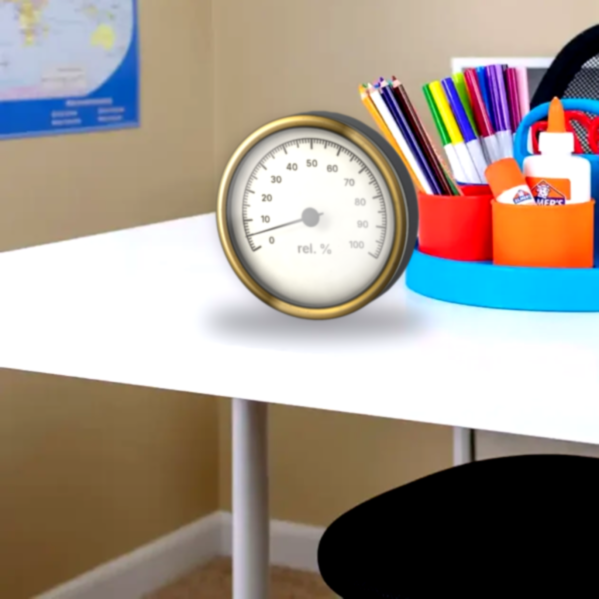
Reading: 5 %
